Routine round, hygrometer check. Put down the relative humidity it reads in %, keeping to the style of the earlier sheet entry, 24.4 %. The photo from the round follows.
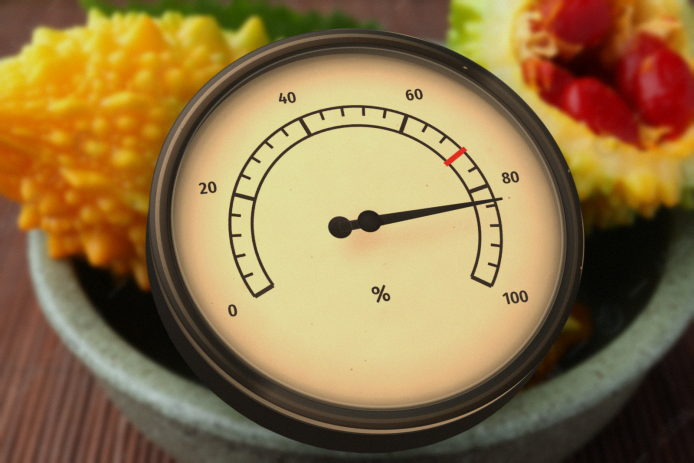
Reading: 84 %
